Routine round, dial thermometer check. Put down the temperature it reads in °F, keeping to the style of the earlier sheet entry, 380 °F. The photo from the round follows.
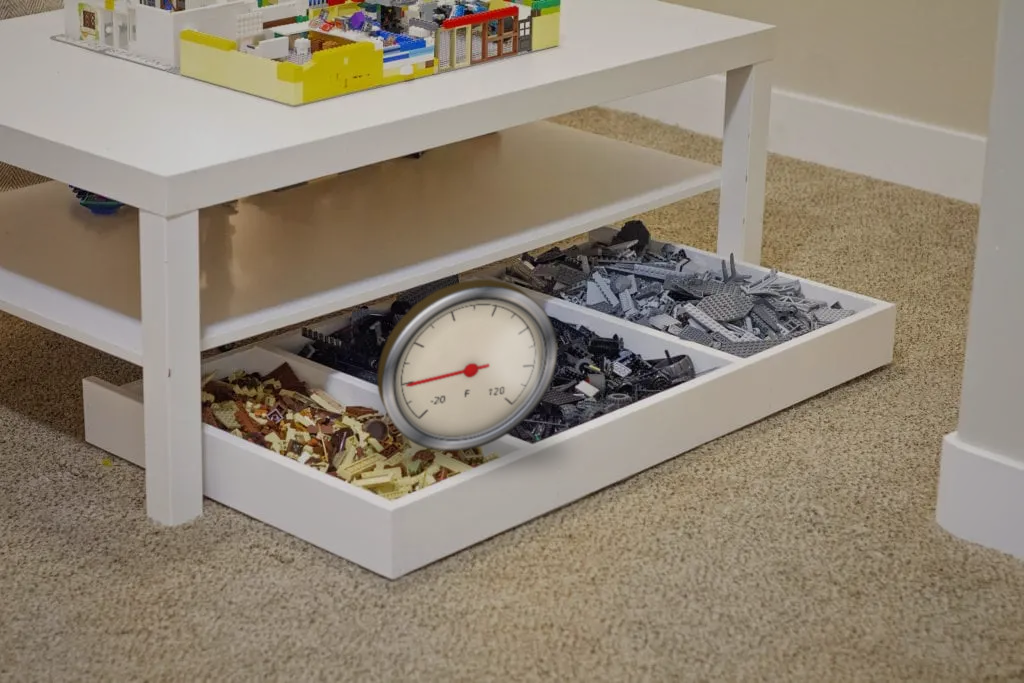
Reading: 0 °F
